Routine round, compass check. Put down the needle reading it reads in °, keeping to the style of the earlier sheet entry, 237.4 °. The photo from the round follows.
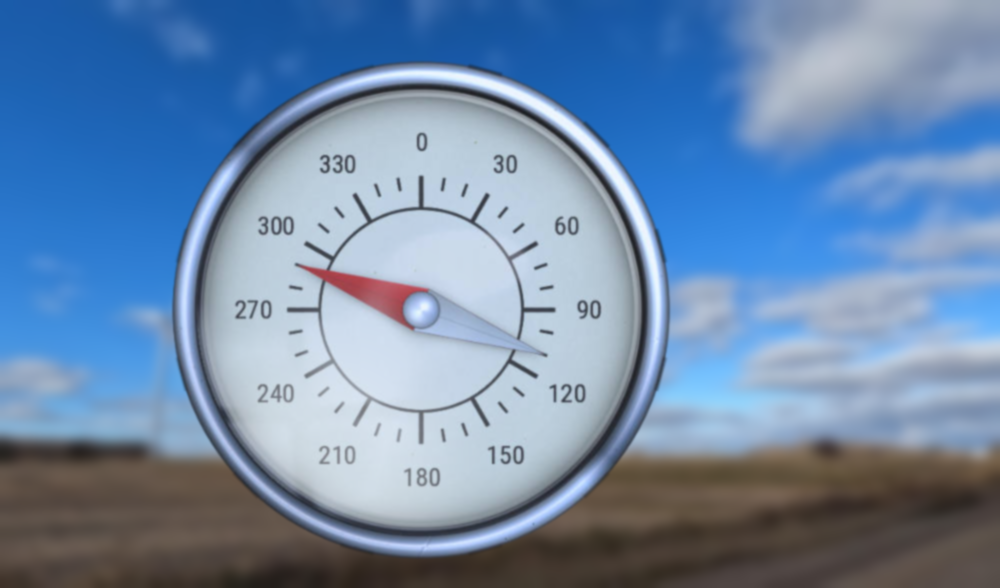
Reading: 290 °
